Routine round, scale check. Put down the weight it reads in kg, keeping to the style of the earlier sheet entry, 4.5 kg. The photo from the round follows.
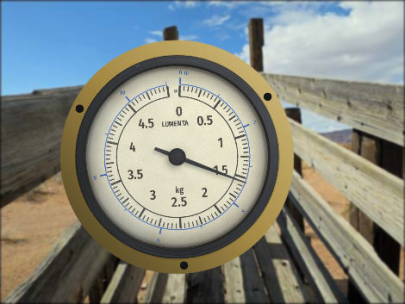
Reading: 1.55 kg
